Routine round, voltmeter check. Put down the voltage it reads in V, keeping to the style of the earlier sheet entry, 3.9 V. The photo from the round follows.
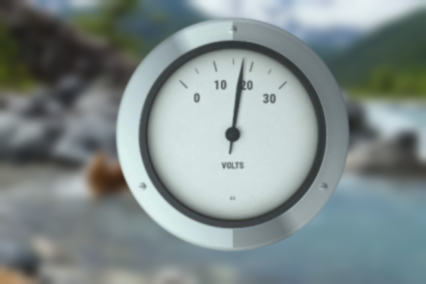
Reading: 17.5 V
